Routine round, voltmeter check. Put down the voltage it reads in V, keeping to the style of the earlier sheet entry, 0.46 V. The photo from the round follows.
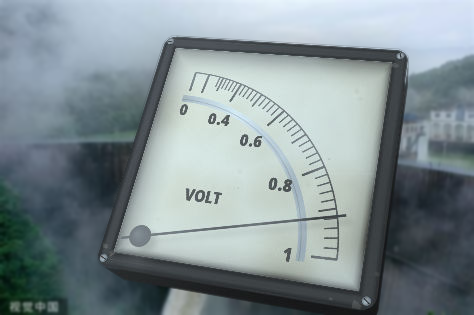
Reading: 0.92 V
